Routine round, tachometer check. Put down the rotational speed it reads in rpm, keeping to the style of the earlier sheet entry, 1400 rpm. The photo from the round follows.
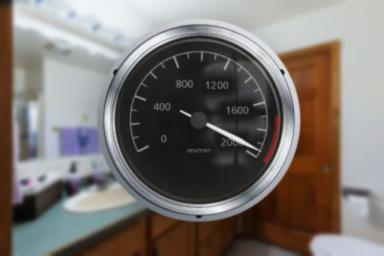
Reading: 1950 rpm
